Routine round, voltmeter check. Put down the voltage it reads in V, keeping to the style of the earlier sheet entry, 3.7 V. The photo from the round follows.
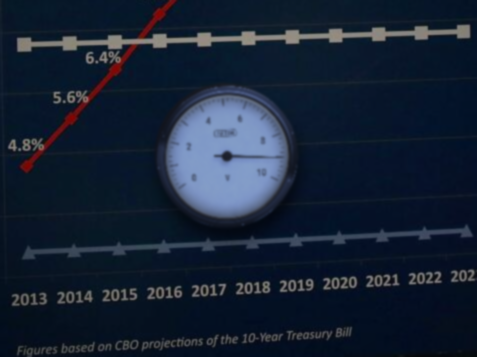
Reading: 9 V
